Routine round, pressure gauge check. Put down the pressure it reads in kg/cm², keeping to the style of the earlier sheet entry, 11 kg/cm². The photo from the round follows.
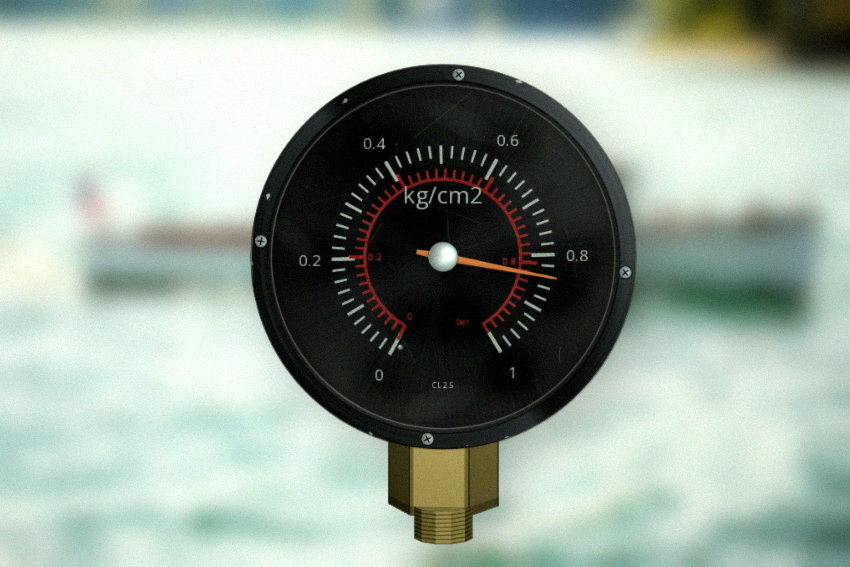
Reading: 0.84 kg/cm²
